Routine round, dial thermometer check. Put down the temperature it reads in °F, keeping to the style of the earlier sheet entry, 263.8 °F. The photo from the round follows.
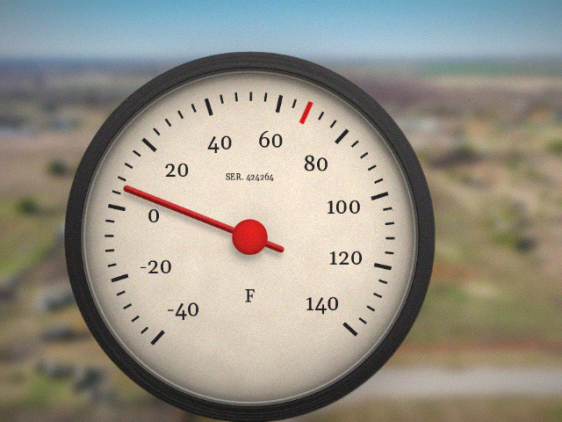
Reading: 6 °F
